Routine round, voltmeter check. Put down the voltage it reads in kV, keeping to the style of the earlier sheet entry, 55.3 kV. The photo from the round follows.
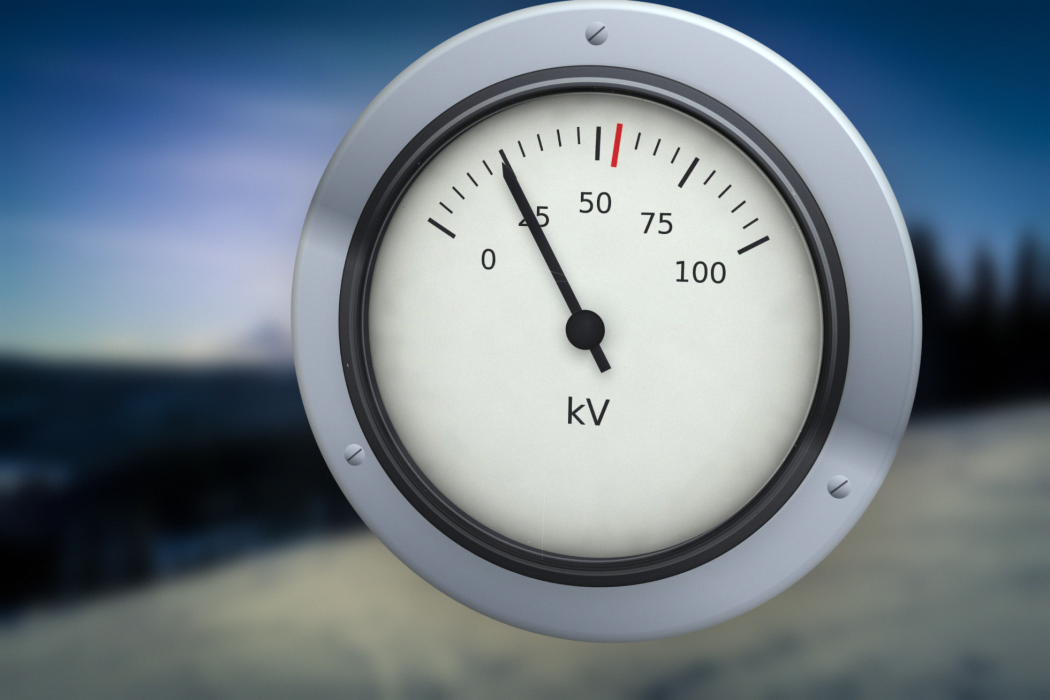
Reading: 25 kV
